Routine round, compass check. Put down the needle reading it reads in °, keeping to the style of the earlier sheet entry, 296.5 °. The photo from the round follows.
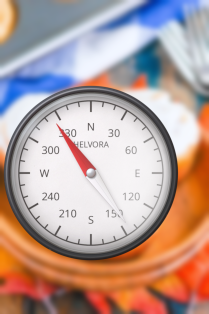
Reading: 325 °
